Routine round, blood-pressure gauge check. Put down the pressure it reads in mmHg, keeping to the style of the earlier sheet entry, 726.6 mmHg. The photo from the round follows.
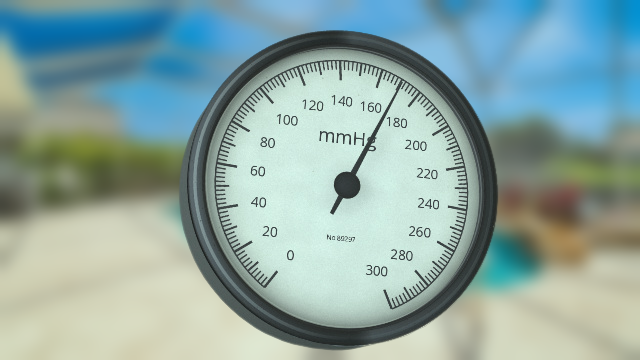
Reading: 170 mmHg
